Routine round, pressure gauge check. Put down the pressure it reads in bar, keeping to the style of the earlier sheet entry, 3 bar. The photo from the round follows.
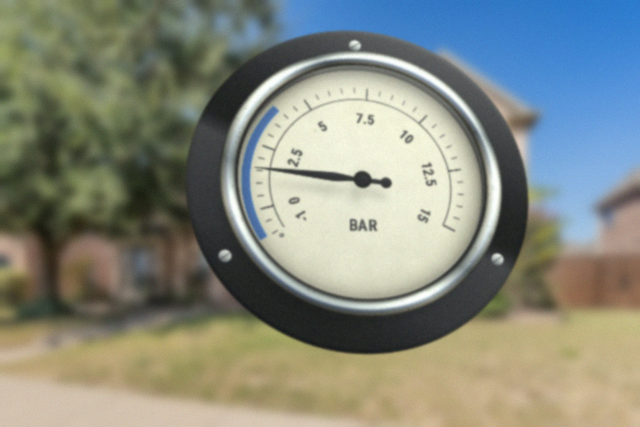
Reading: 1.5 bar
